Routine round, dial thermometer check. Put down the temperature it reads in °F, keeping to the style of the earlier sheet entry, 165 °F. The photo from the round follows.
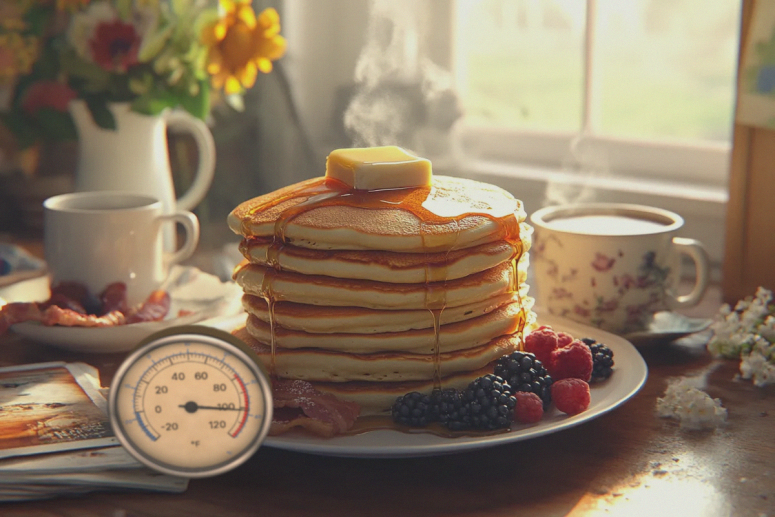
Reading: 100 °F
